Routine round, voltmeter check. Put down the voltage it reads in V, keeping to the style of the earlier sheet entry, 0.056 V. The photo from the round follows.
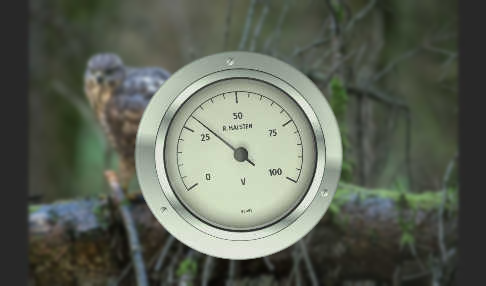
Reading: 30 V
